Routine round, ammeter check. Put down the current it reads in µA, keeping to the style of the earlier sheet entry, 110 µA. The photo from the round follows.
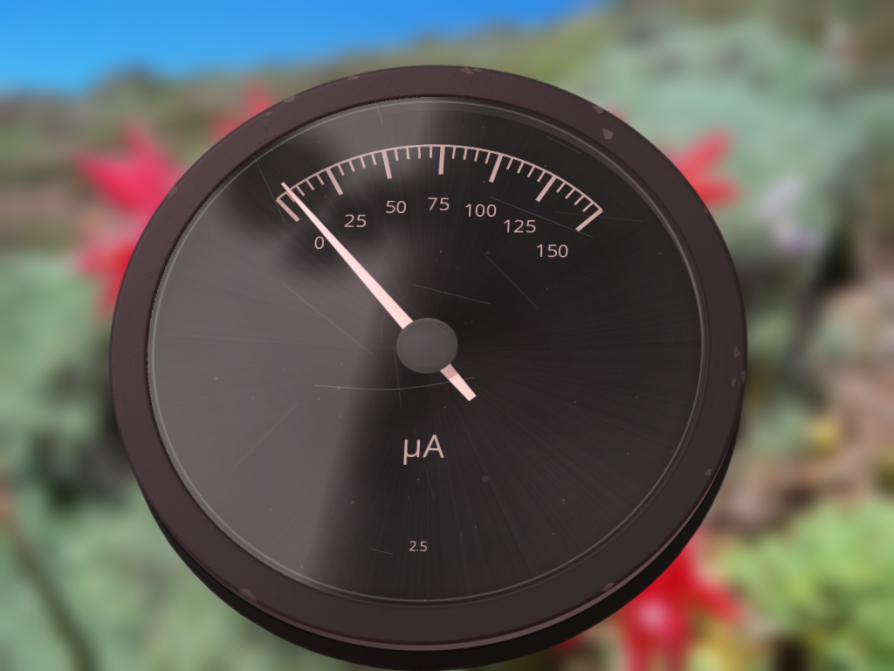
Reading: 5 µA
